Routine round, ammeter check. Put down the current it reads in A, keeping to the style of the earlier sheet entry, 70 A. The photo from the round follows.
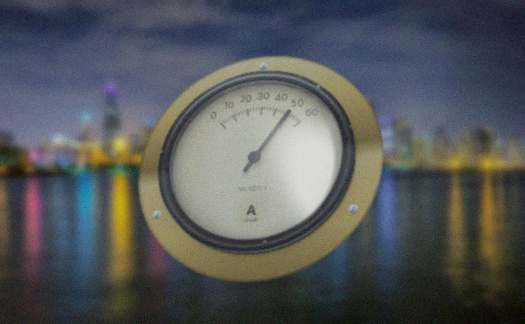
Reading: 50 A
